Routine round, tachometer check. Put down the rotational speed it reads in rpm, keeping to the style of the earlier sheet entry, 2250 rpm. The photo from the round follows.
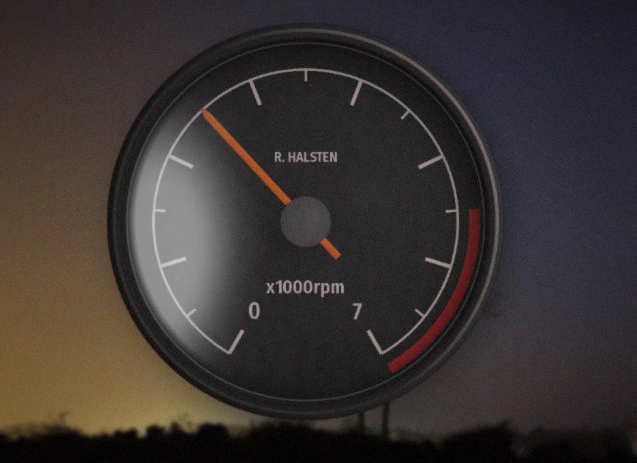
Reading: 2500 rpm
